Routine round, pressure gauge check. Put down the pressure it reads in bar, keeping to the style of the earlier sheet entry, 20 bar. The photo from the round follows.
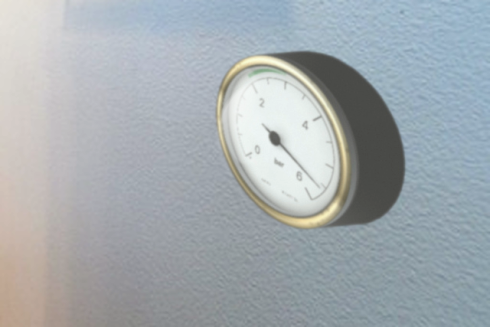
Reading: 5.5 bar
